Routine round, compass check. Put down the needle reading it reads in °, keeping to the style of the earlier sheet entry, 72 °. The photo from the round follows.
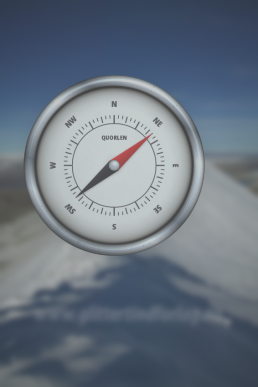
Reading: 50 °
